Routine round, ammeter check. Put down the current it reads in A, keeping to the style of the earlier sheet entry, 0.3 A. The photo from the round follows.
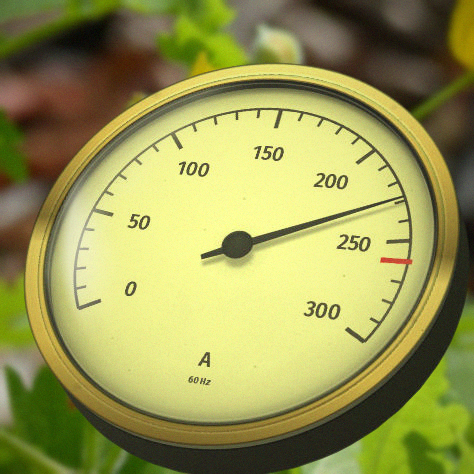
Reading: 230 A
